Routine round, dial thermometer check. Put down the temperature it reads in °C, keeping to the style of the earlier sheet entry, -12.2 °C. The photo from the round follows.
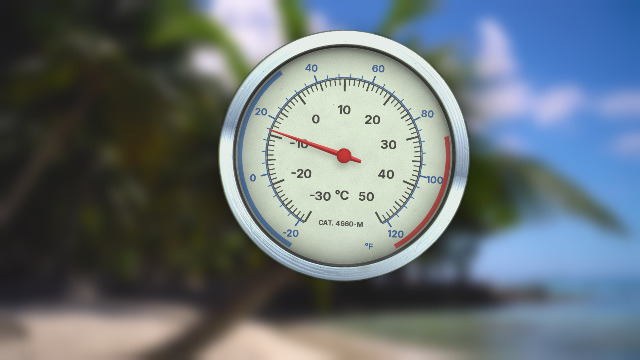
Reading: -9 °C
